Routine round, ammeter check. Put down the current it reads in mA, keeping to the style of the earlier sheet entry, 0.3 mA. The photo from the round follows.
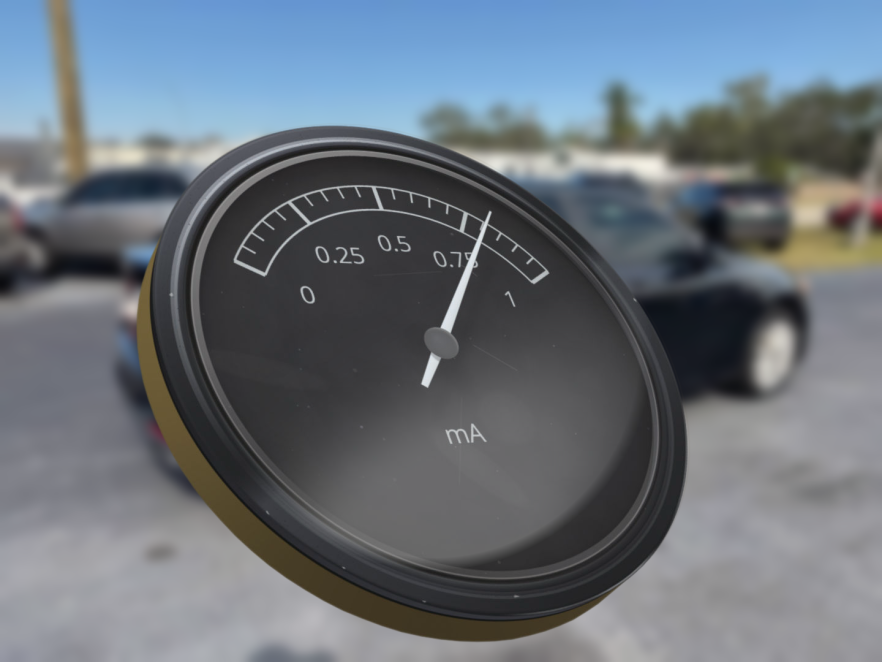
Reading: 0.8 mA
